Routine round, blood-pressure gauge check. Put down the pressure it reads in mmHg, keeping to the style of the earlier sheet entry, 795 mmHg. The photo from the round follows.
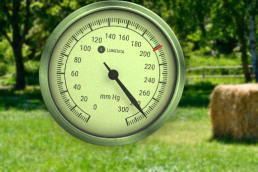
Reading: 280 mmHg
